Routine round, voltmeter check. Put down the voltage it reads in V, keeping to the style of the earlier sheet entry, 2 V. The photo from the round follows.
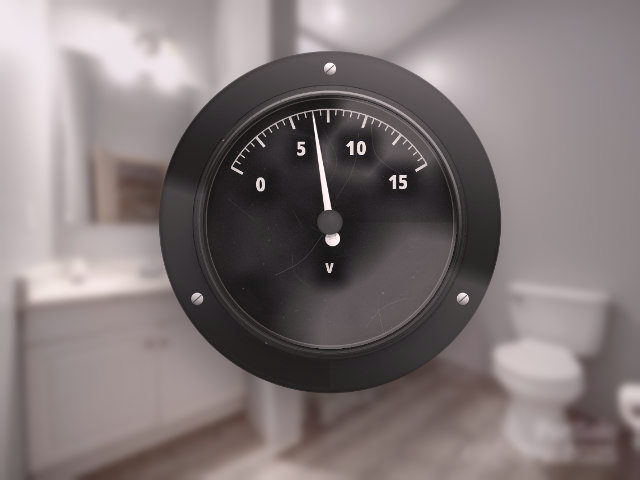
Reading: 6.5 V
